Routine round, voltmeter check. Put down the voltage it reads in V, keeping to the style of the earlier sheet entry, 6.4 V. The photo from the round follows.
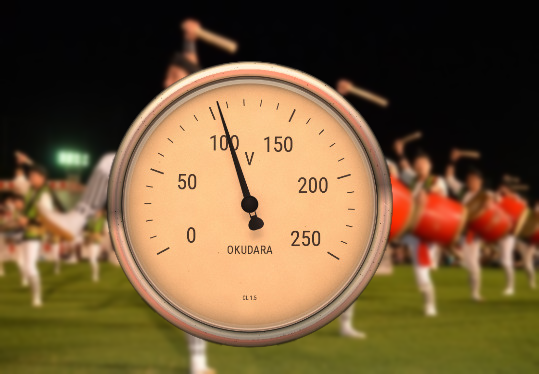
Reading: 105 V
